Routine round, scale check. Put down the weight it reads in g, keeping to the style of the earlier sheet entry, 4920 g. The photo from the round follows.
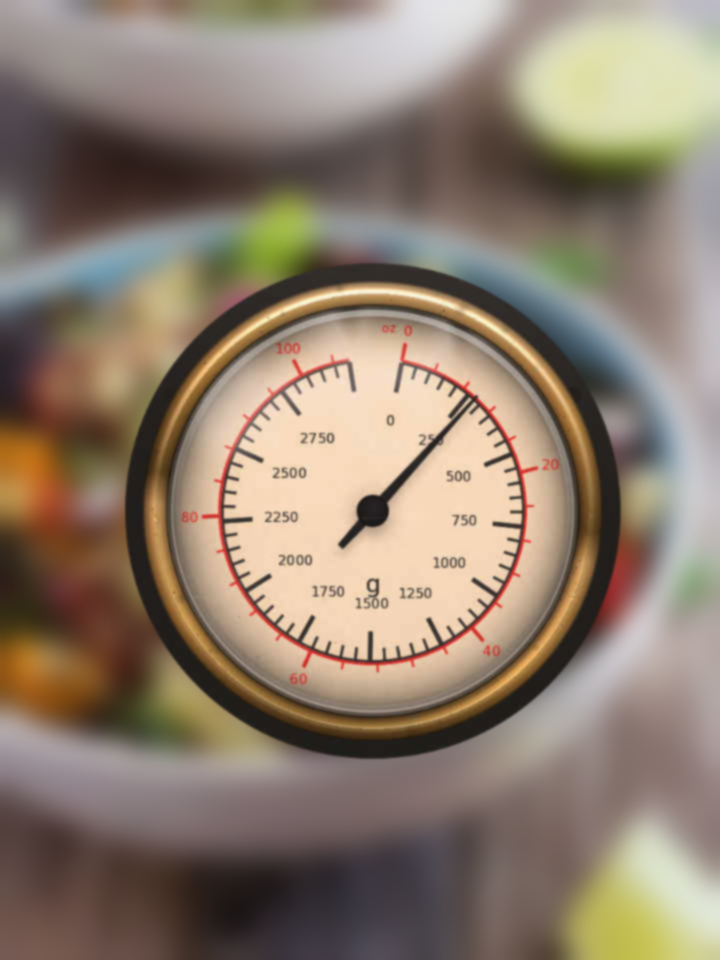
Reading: 275 g
